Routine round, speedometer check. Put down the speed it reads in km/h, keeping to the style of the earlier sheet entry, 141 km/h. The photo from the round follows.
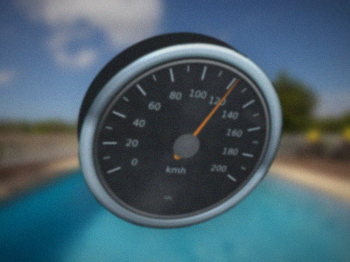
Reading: 120 km/h
